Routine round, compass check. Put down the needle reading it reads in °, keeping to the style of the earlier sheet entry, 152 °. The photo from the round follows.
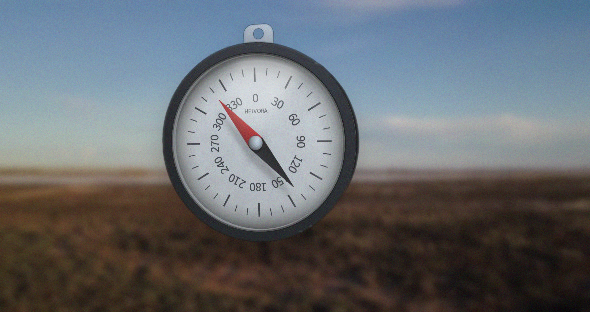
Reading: 320 °
